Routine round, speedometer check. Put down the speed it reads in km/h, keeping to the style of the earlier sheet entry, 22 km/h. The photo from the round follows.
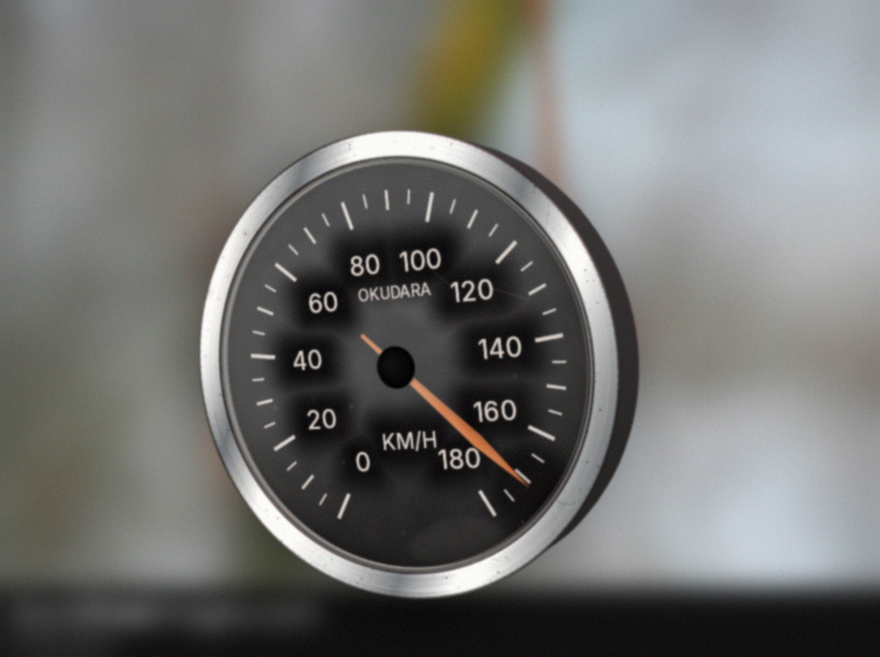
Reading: 170 km/h
